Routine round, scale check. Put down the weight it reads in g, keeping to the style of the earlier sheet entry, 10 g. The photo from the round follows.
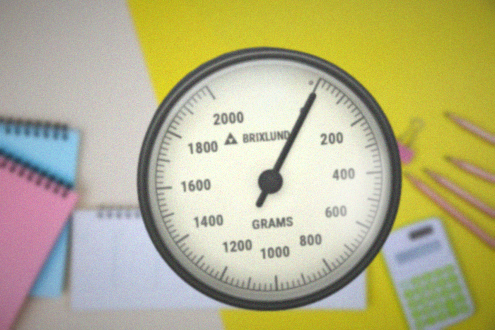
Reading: 0 g
